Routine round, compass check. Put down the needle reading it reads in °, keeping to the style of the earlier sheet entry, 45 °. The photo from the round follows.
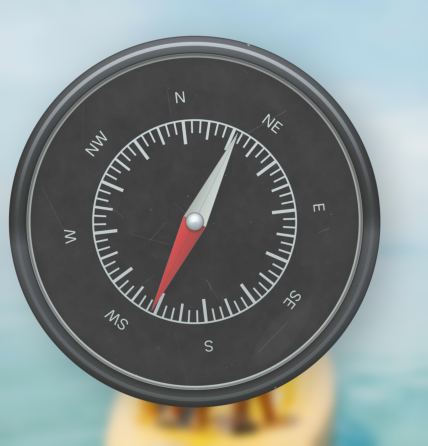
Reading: 212.5 °
